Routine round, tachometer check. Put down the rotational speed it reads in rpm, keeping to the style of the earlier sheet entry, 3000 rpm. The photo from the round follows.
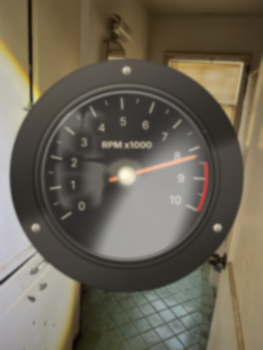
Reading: 8250 rpm
